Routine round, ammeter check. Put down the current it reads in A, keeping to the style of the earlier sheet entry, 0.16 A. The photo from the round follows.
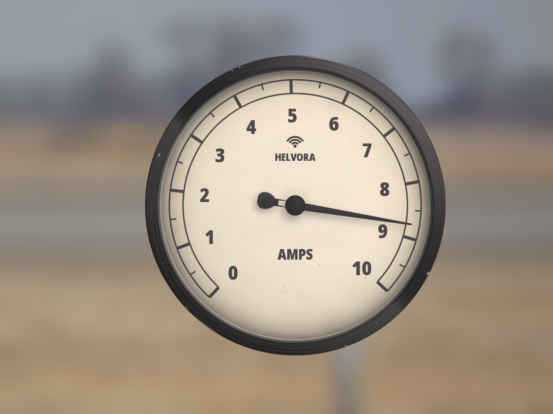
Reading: 8.75 A
